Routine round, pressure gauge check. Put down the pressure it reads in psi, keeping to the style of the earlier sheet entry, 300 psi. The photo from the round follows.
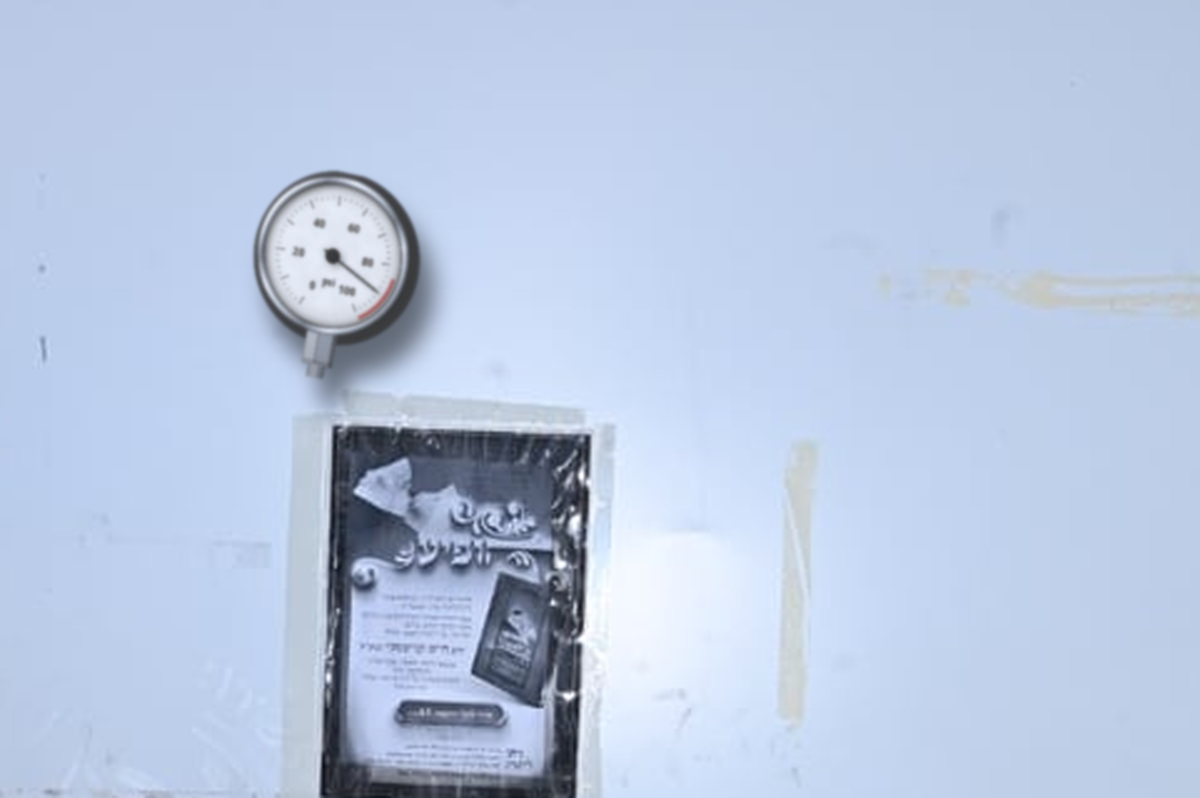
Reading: 90 psi
